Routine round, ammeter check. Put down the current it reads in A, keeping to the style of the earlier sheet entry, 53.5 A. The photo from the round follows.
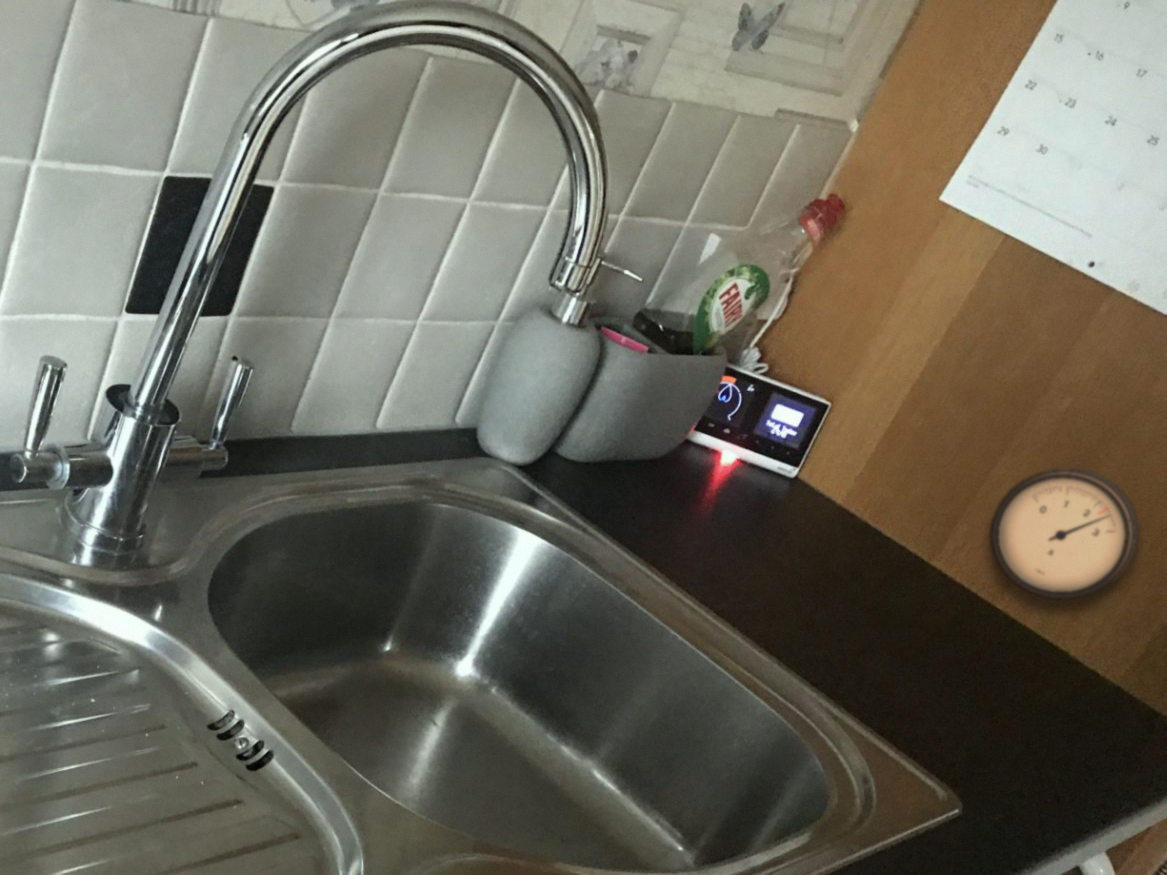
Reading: 2.5 A
